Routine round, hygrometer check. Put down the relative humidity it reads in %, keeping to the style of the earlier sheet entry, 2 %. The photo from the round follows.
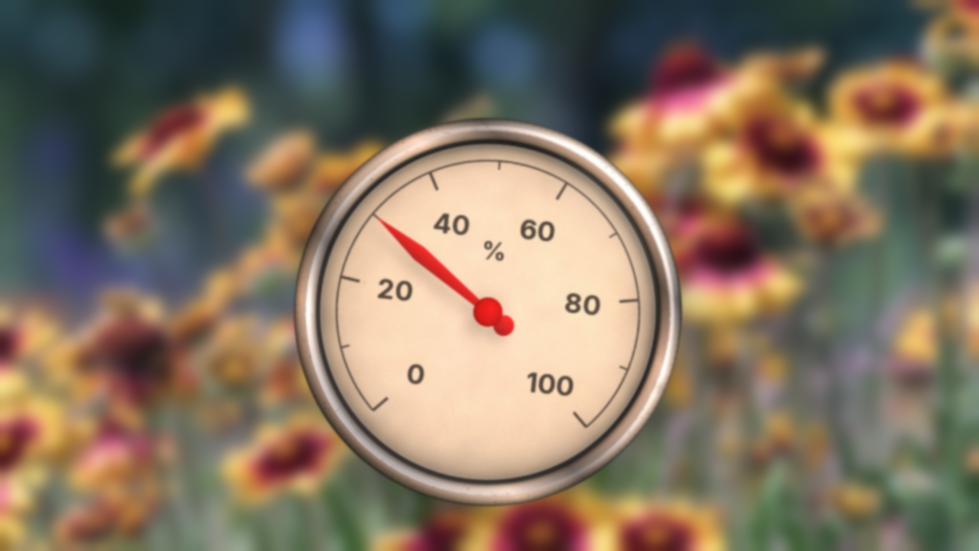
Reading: 30 %
